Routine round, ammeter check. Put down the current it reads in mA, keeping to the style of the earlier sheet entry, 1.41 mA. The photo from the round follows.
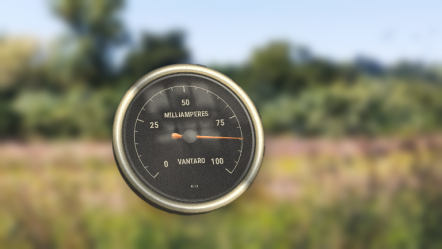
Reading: 85 mA
